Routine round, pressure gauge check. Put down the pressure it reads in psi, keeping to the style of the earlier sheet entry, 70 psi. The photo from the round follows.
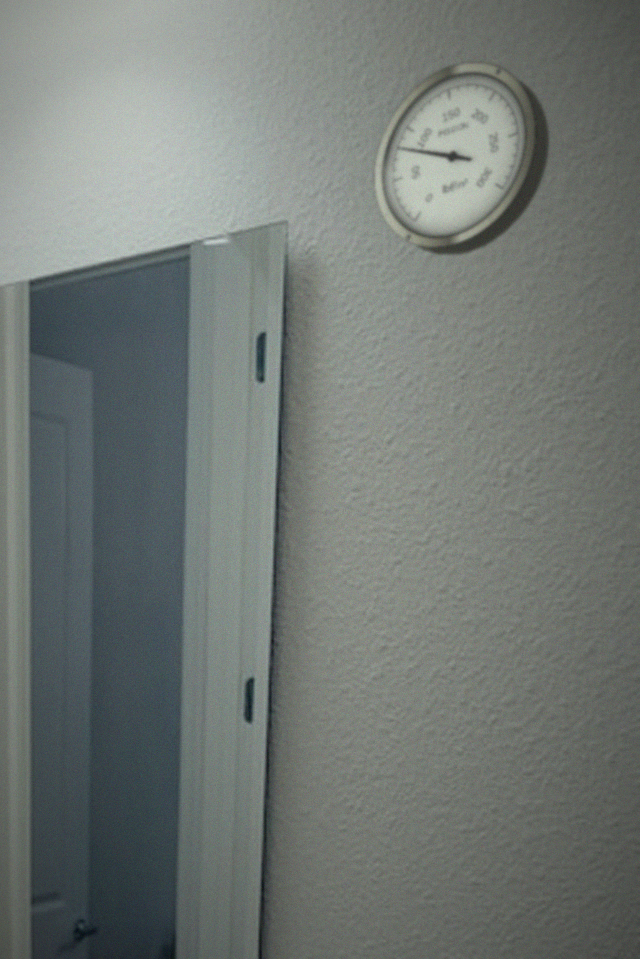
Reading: 80 psi
